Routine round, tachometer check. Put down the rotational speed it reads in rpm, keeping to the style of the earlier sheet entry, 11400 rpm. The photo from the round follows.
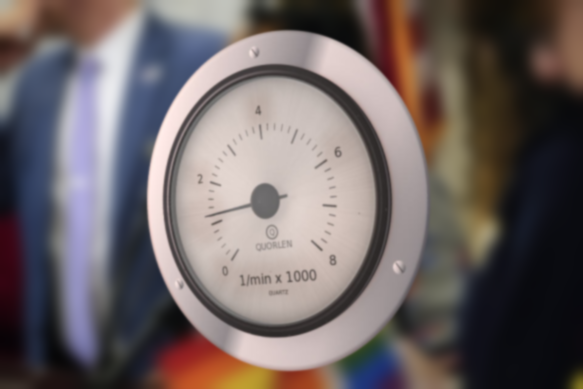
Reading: 1200 rpm
